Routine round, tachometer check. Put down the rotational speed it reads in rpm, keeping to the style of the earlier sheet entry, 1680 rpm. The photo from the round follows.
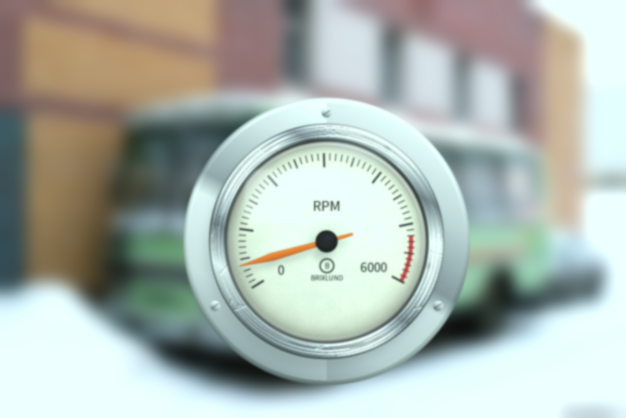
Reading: 400 rpm
